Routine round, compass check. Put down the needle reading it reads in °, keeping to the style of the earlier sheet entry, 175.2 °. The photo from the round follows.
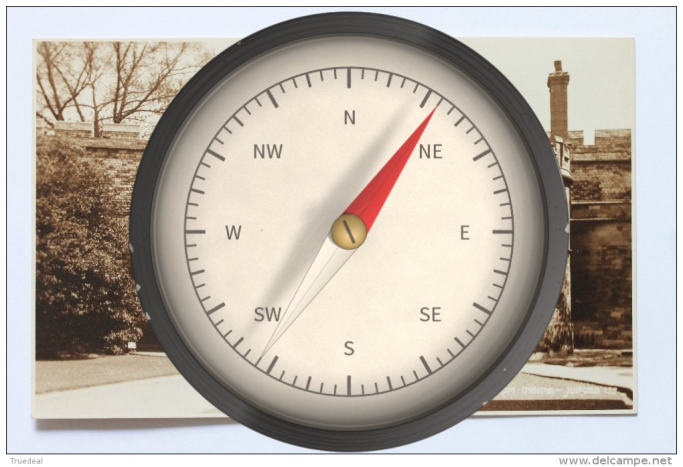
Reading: 35 °
